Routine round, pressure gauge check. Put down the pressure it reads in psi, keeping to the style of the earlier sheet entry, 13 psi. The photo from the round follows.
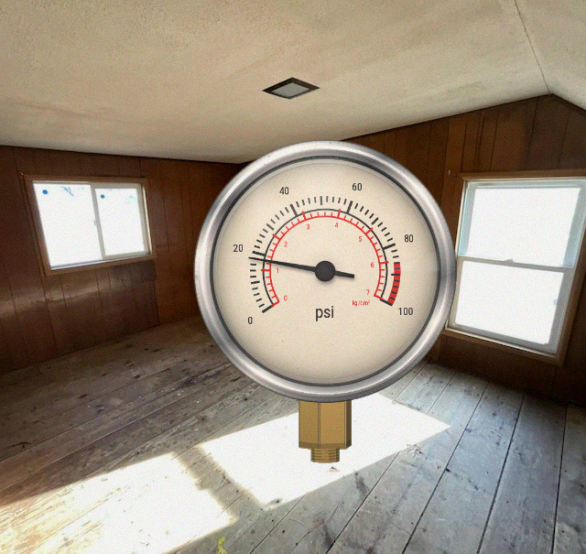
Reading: 18 psi
